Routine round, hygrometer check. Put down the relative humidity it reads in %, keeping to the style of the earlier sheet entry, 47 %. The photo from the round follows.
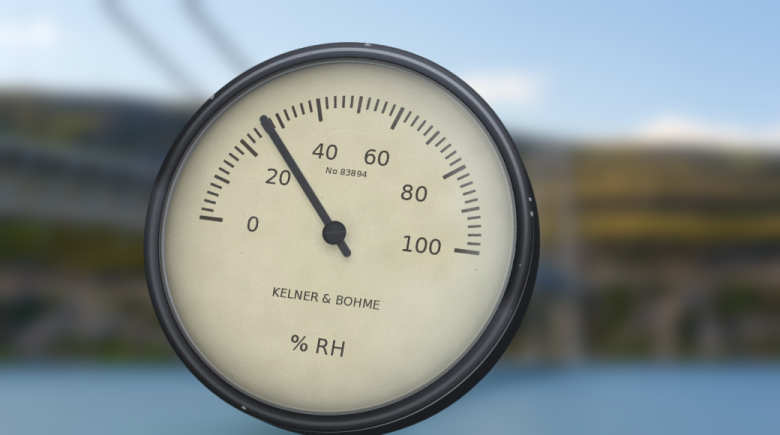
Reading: 27 %
